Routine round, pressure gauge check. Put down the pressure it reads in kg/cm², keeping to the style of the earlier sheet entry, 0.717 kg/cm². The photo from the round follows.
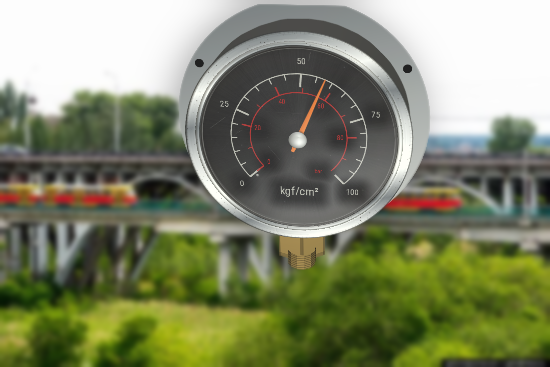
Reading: 57.5 kg/cm²
